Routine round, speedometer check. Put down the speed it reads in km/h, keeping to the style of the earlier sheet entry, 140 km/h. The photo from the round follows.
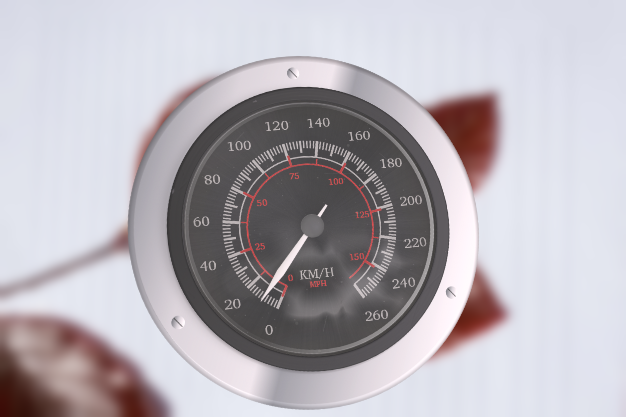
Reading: 10 km/h
